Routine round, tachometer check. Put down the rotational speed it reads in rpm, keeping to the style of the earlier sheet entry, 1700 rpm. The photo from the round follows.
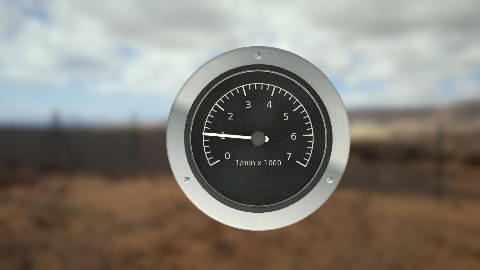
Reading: 1000 rpm
